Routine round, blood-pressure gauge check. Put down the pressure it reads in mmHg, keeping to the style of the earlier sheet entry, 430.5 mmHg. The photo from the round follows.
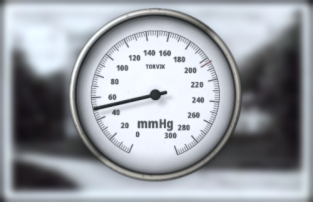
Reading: 50 mmHg
